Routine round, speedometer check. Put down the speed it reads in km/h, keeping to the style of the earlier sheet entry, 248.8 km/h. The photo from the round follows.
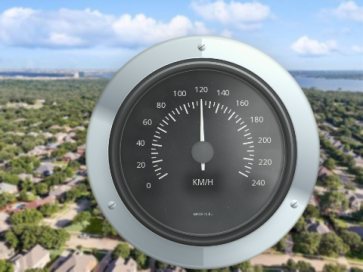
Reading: 120 km/h
